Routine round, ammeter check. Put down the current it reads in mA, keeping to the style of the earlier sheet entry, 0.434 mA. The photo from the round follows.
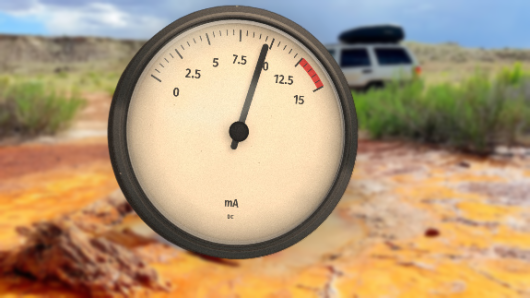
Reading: 9.5 mA
